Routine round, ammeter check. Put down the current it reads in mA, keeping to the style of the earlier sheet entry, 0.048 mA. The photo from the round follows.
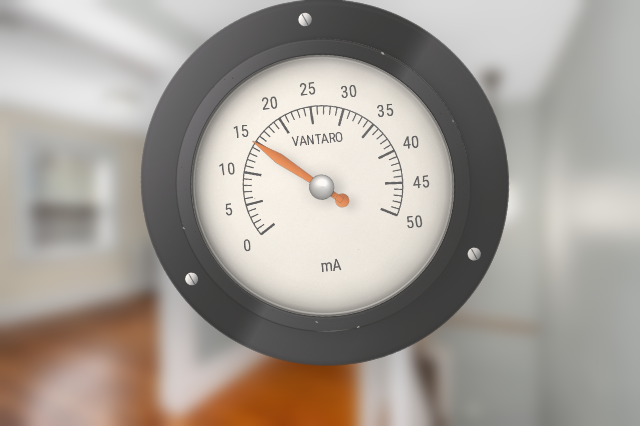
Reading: 15 mA
